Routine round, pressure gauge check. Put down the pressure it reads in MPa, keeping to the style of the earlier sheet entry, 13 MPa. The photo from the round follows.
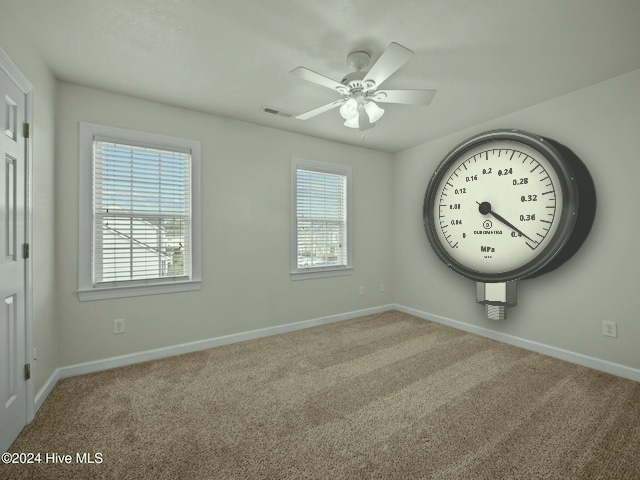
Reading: 0.39 MPa
